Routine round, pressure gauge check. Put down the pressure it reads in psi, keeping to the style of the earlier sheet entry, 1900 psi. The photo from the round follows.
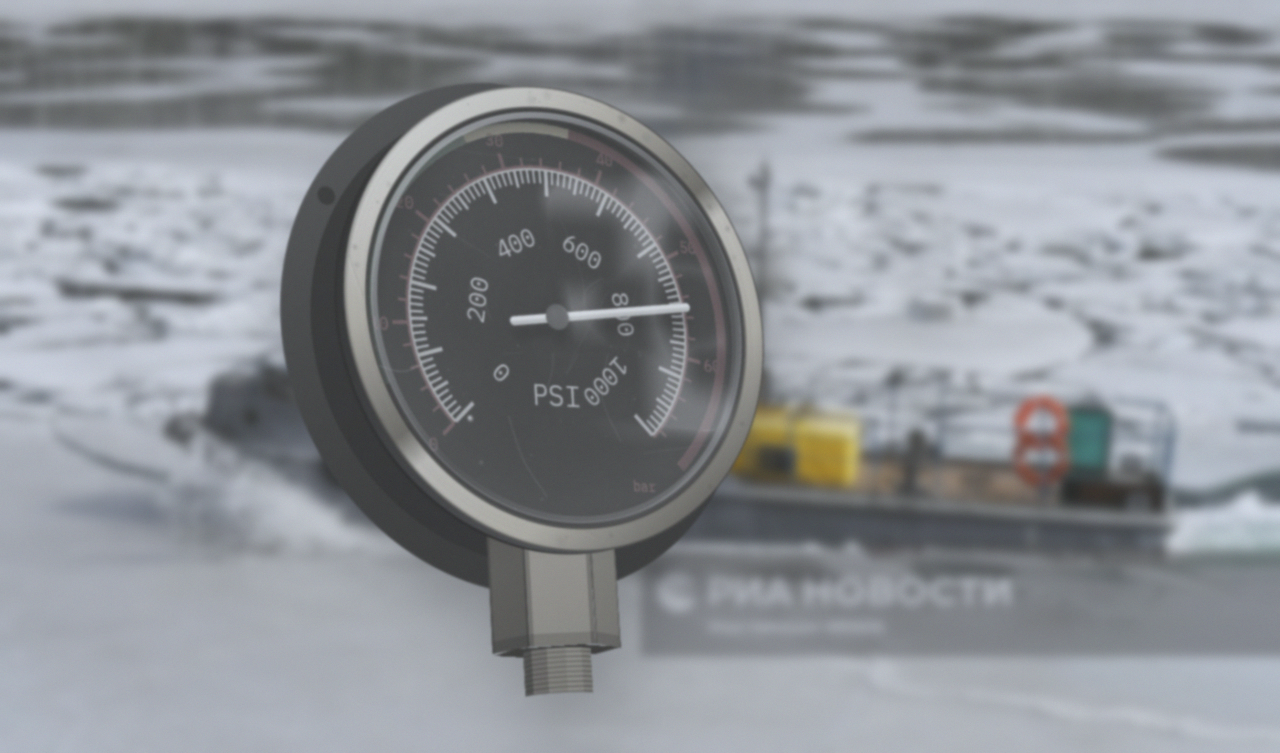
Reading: 800 psi
